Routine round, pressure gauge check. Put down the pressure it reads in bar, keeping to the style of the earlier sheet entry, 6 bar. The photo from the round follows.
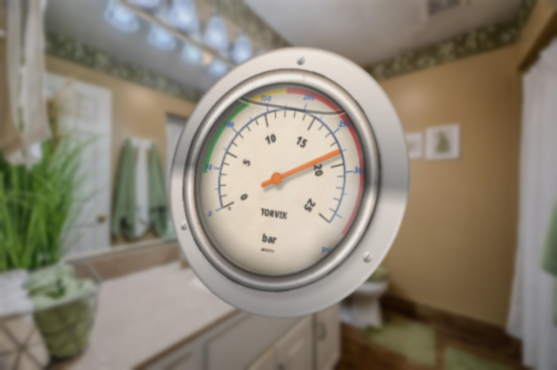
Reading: 19 bar
